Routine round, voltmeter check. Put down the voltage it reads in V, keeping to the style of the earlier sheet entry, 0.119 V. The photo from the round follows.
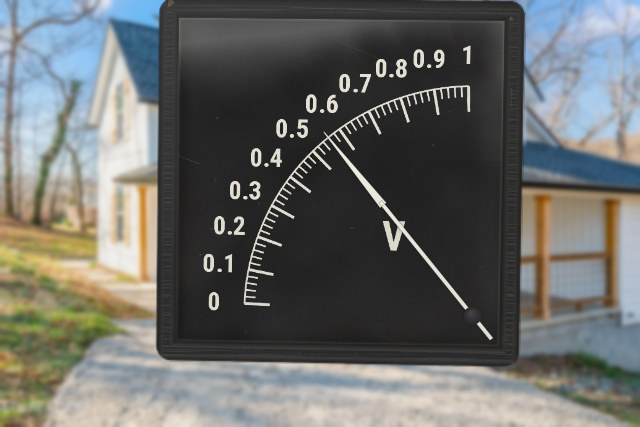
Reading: 0.56 V
